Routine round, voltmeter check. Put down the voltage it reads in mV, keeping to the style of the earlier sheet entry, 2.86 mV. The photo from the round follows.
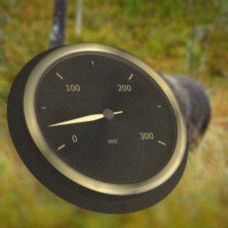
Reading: 25 mV
